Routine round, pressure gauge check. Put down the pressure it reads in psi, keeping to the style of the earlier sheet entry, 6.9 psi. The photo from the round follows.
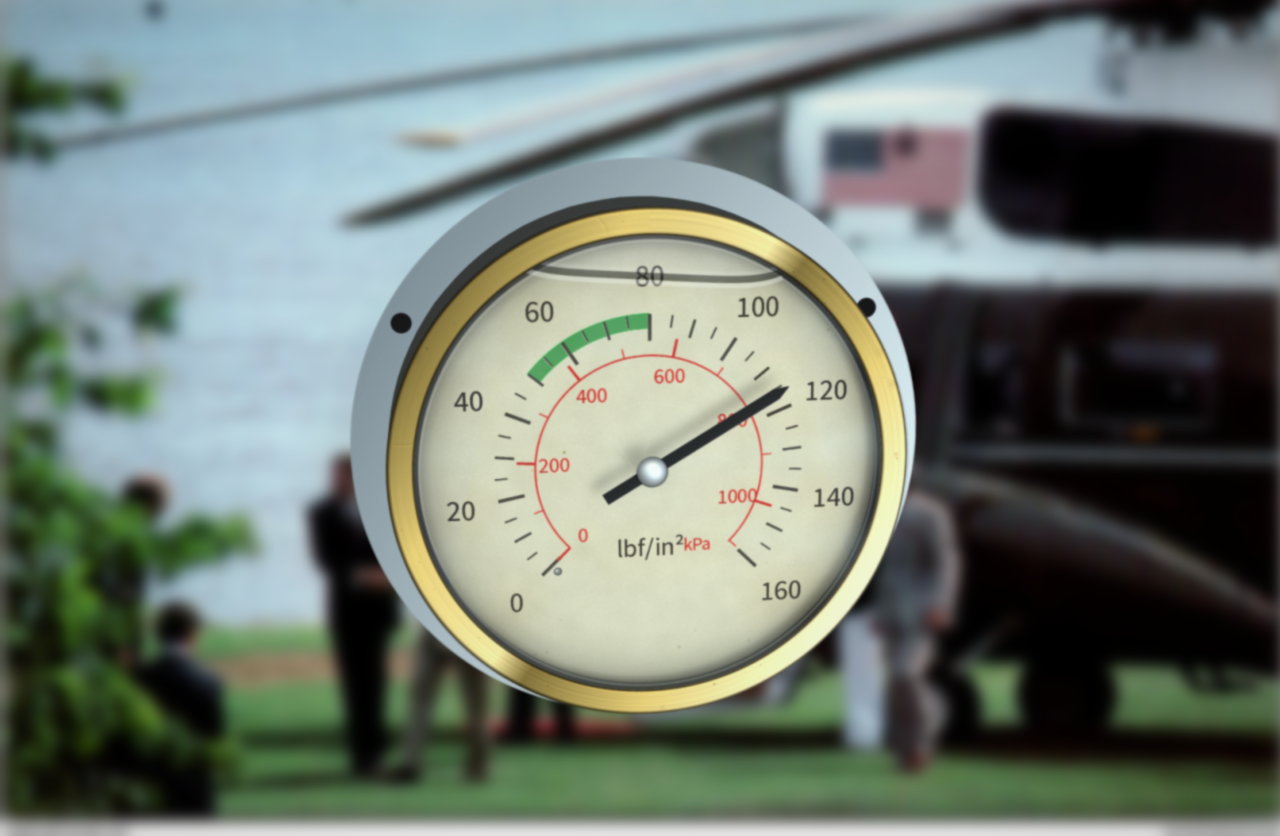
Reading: 115 psi
